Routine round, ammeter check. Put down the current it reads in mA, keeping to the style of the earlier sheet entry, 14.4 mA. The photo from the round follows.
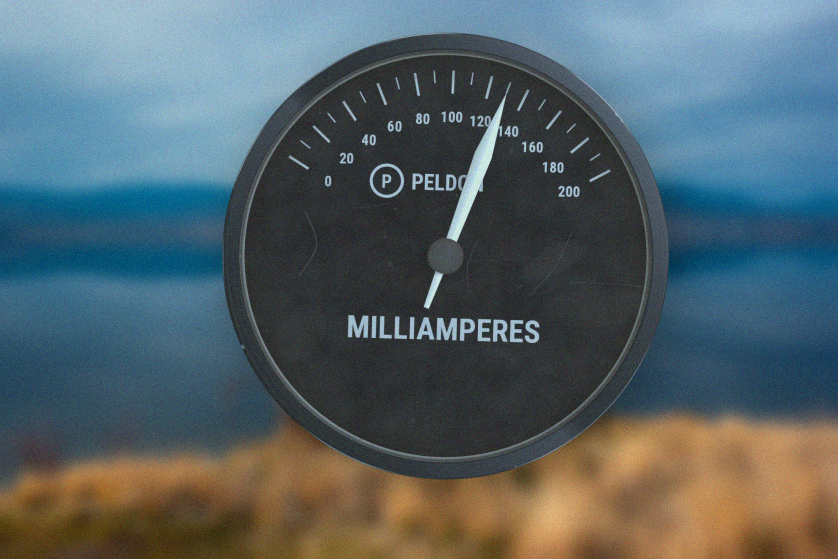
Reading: 130 mA
